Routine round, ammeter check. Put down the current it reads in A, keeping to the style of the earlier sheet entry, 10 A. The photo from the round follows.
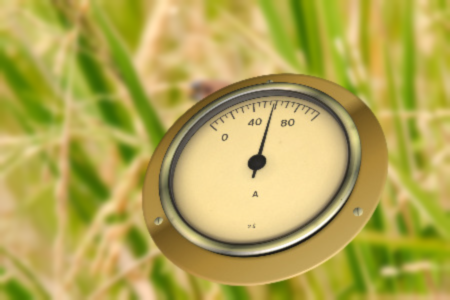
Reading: 60 A
